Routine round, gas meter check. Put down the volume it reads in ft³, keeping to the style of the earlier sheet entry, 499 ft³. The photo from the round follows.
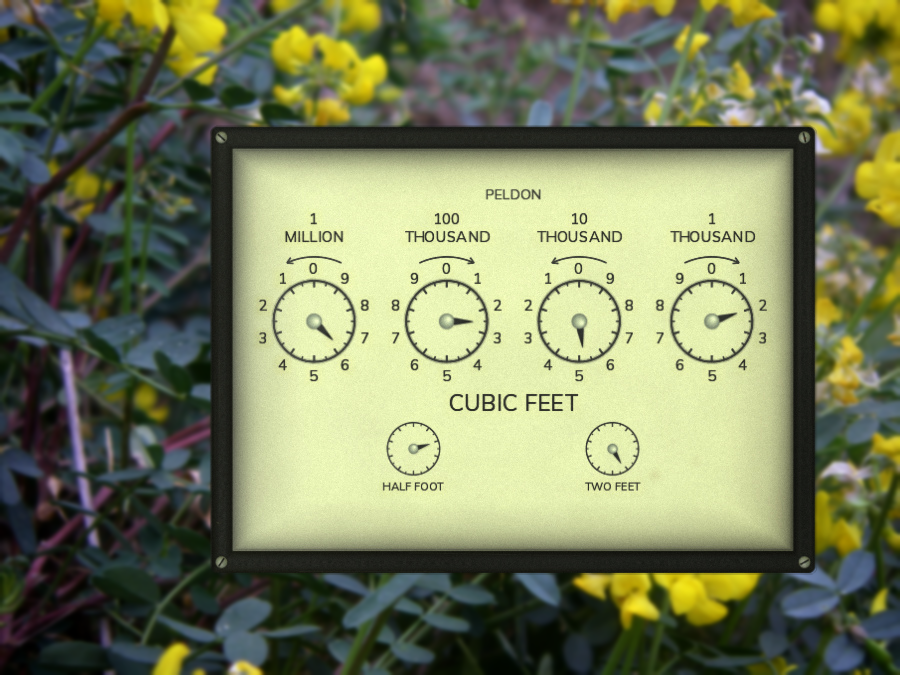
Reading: 625200 ft³
